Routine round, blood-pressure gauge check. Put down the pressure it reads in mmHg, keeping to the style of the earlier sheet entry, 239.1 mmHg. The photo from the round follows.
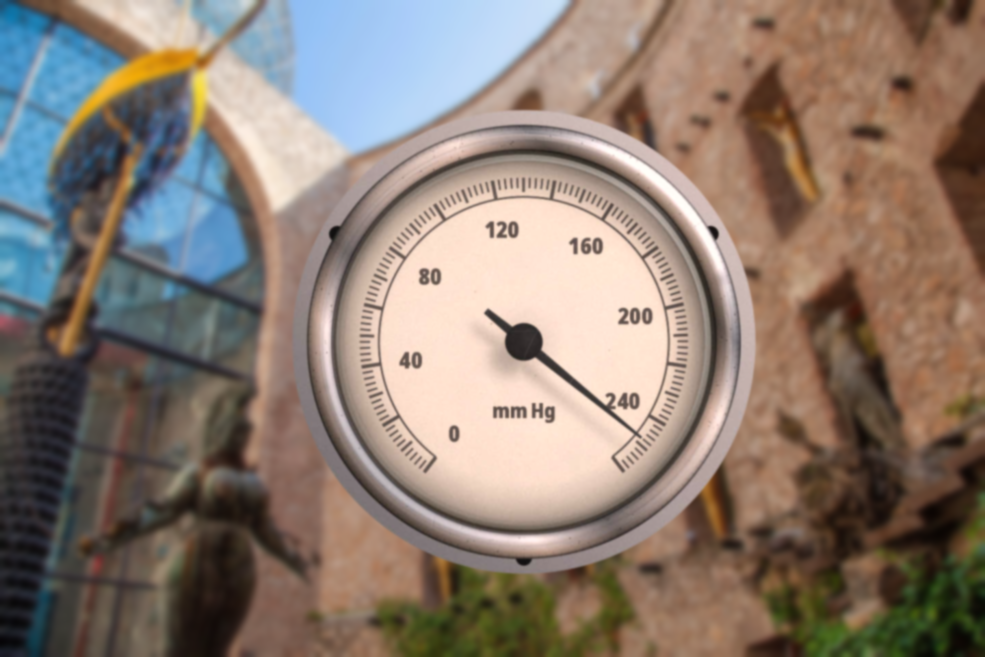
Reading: 248 mmHg
